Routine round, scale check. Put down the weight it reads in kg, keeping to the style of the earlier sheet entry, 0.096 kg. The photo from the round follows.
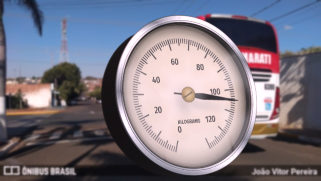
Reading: 105 kg
